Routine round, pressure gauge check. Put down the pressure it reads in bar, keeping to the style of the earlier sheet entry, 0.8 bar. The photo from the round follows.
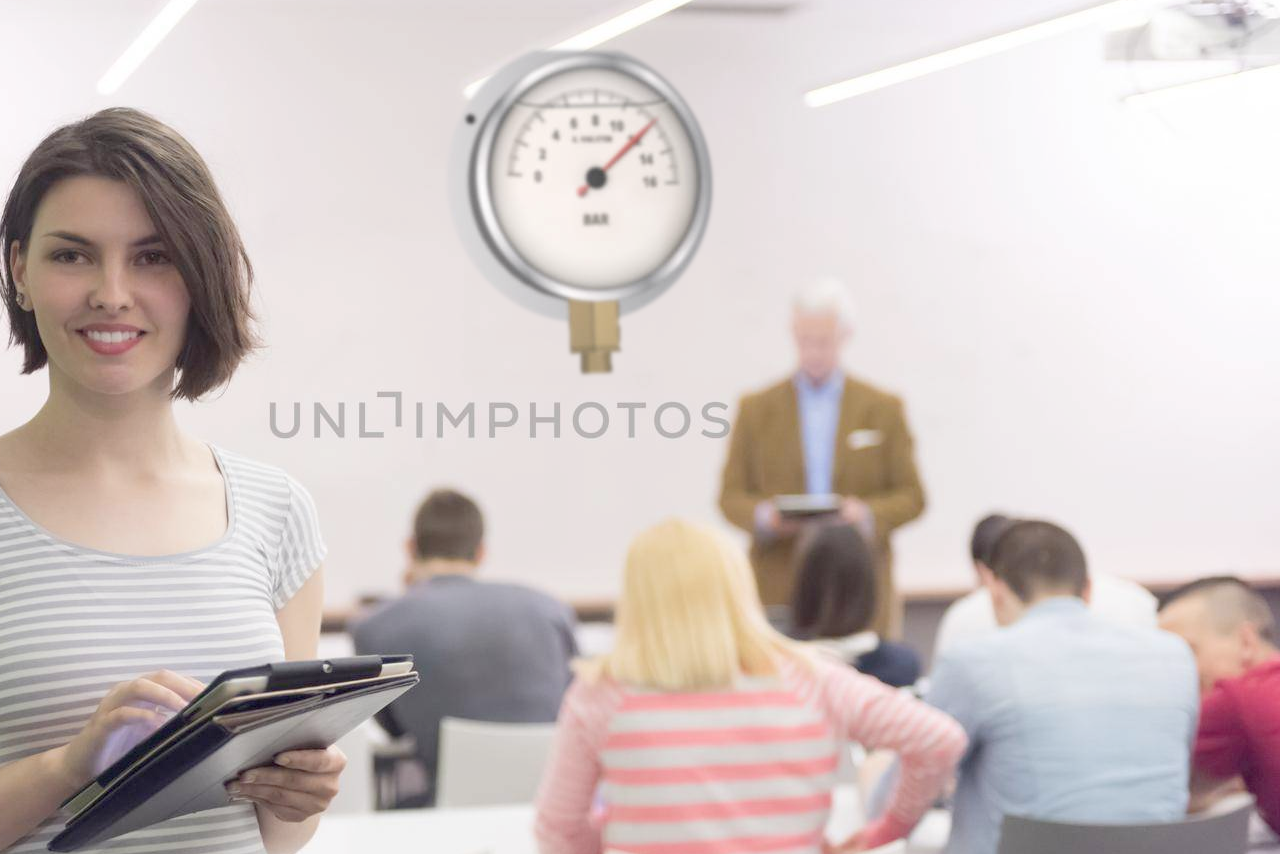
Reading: 12 bar
